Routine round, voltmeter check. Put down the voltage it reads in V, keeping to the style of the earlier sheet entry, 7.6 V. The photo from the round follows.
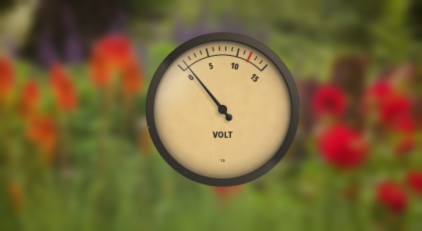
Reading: 1 V
